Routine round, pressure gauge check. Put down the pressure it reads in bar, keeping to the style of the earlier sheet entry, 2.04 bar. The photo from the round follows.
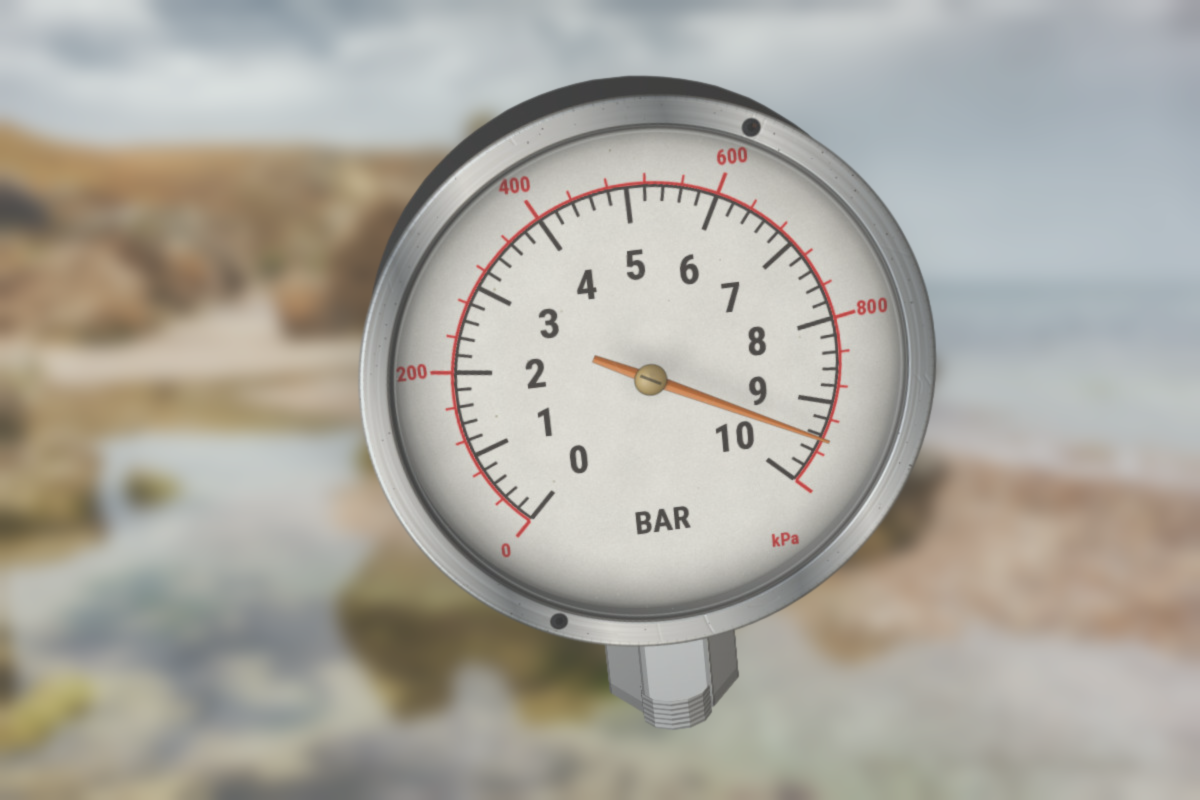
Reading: 9.4 bar
